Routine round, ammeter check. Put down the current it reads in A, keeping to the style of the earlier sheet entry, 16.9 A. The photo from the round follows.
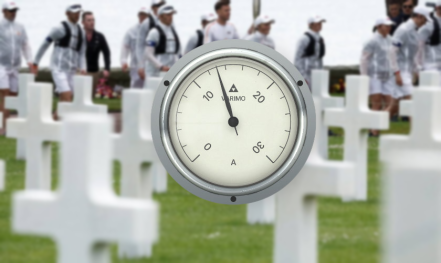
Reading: 13 A
